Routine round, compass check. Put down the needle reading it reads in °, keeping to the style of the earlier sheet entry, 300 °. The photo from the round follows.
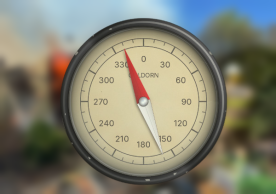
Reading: 340 °
